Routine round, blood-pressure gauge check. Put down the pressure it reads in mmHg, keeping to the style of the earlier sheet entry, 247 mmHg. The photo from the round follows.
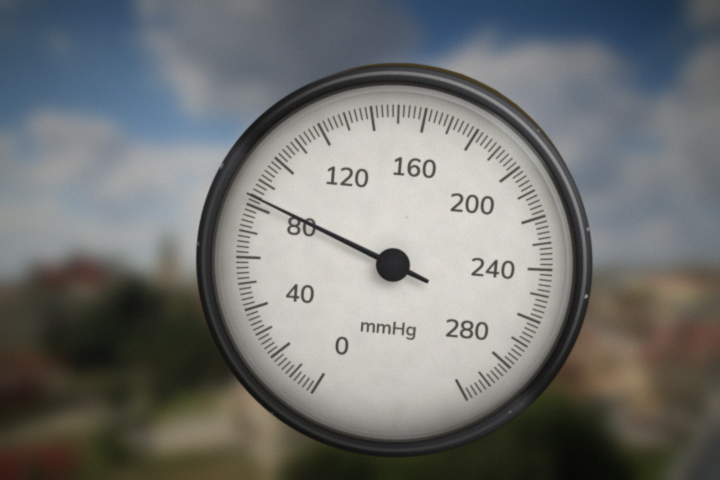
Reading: 84 mmHg
